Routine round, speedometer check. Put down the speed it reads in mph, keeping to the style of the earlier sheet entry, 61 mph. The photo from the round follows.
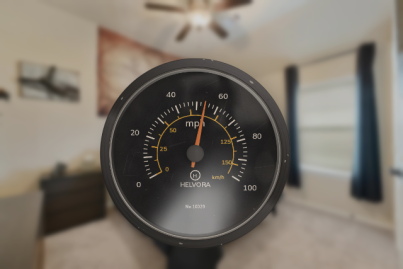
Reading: 54 mph
